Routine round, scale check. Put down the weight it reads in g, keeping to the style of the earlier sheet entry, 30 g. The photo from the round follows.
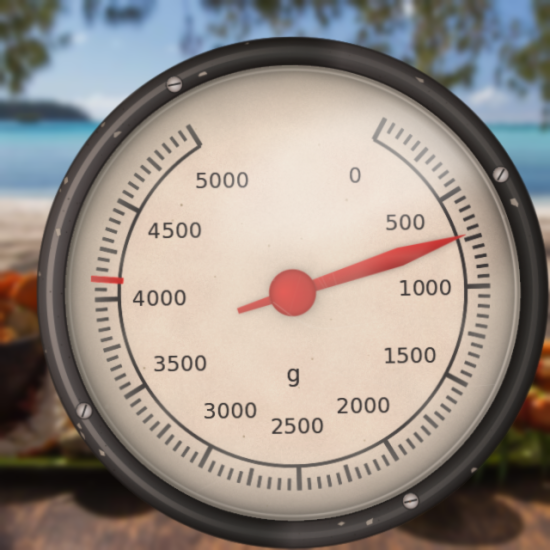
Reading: 725 g
